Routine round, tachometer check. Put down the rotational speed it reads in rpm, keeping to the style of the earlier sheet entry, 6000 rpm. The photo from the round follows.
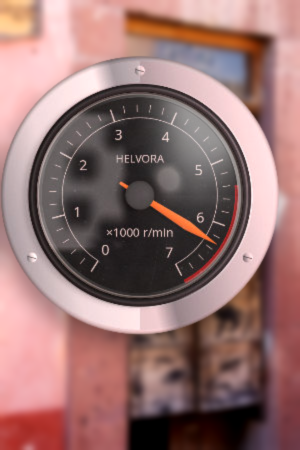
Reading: 6300 rpm
